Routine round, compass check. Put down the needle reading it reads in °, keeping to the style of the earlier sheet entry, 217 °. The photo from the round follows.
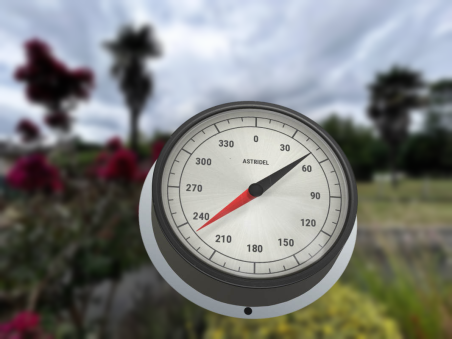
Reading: 230 °
